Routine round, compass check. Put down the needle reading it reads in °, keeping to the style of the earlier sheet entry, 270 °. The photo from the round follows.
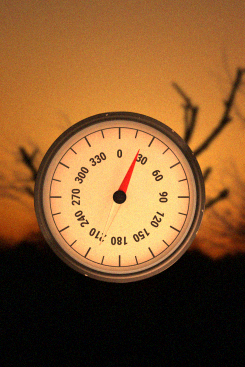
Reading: 22.5 °
